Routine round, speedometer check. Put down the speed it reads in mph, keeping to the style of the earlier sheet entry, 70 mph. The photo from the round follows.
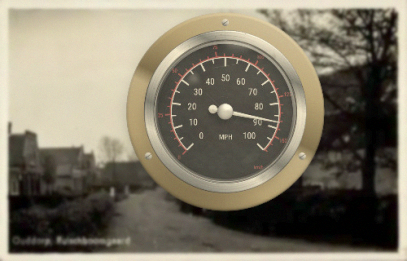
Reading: 87.5 mph
